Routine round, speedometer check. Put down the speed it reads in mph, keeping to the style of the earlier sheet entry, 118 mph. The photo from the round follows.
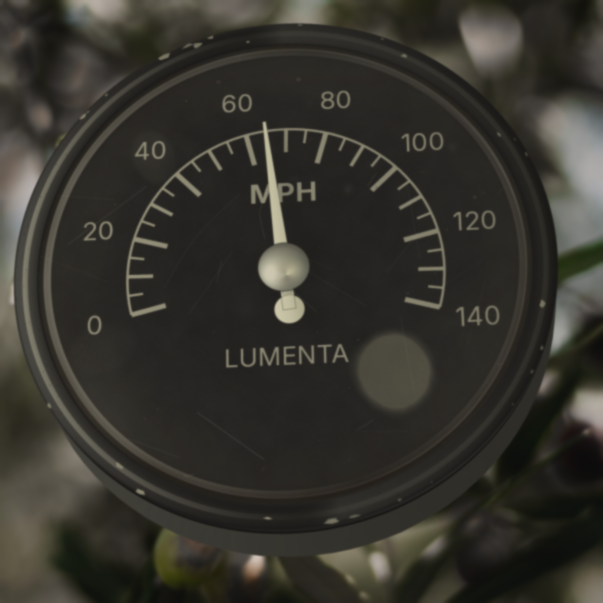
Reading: 65 mph
